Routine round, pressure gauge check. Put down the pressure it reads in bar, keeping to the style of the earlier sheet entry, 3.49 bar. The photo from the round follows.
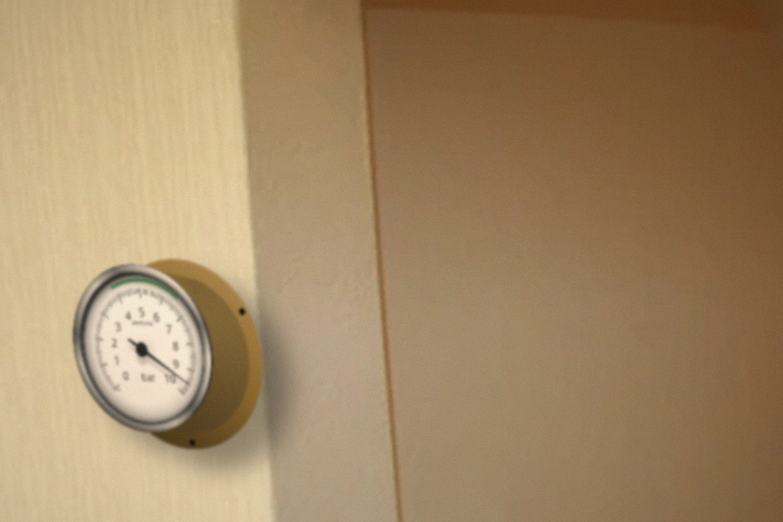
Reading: 9.5 bar
